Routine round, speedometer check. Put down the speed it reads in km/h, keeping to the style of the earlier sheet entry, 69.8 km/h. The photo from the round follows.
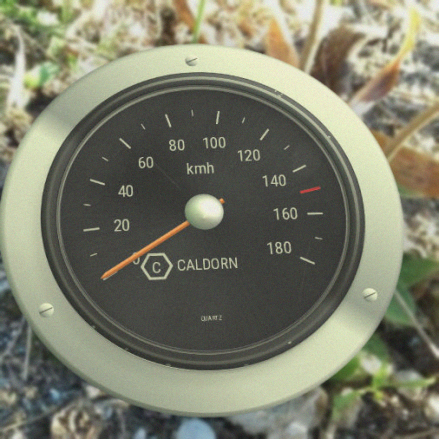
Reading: 0 km/h
